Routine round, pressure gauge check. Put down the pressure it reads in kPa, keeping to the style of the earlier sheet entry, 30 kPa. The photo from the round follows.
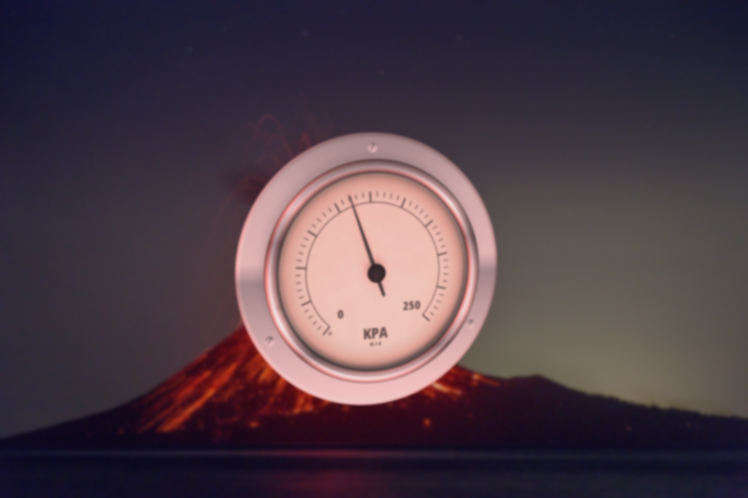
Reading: 110 kPa
